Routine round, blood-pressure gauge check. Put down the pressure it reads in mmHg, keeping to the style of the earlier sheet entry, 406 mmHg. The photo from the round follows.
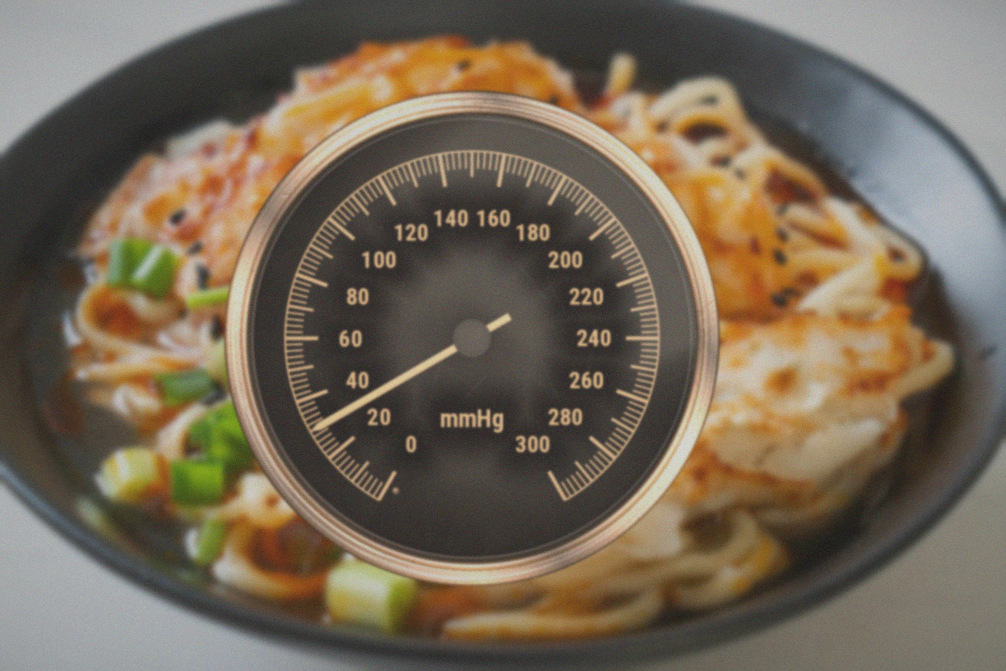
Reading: 30 mmHg
